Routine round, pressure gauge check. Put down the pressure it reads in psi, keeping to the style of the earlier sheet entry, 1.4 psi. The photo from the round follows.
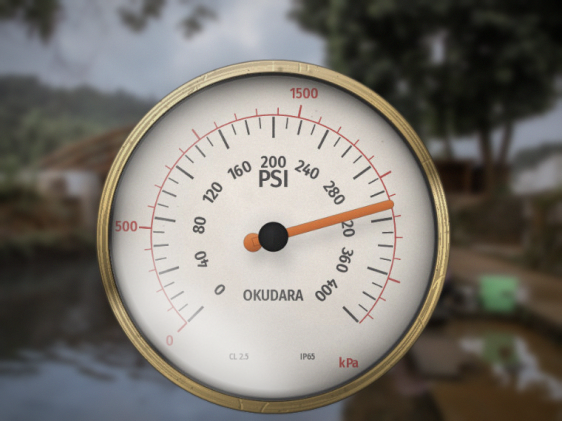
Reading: 310 psi
